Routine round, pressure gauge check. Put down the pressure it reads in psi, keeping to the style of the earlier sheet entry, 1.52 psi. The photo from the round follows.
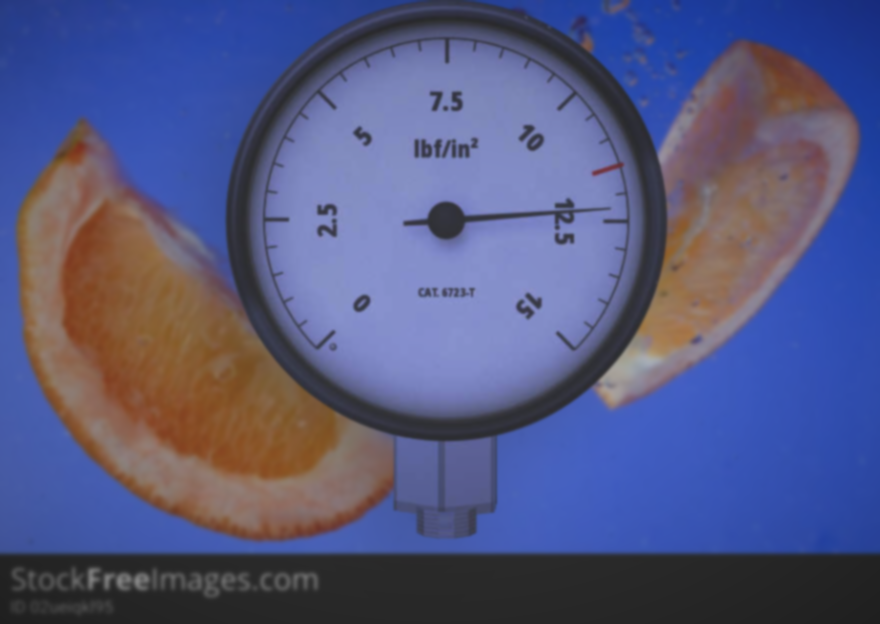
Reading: 12.25 psi
